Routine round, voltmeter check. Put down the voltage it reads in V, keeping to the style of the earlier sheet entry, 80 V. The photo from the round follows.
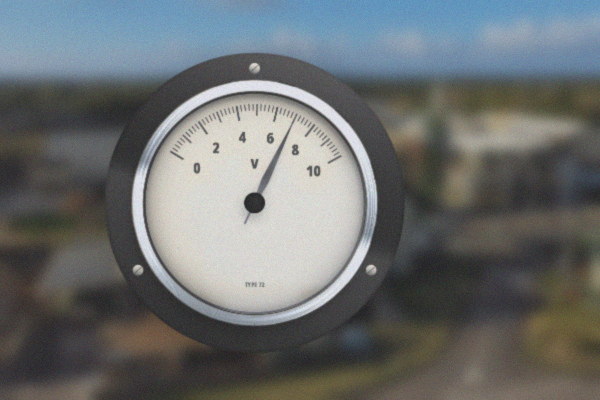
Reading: 7 V
